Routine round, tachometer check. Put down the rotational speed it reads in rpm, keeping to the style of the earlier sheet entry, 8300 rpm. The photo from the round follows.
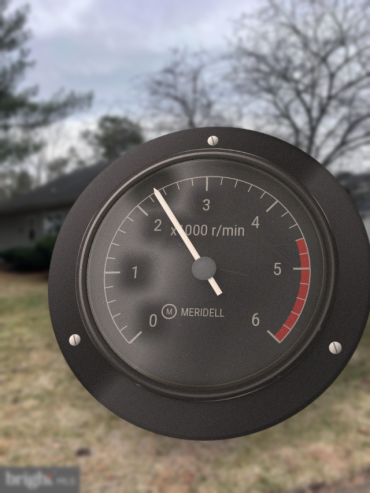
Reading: 2300 rpm
